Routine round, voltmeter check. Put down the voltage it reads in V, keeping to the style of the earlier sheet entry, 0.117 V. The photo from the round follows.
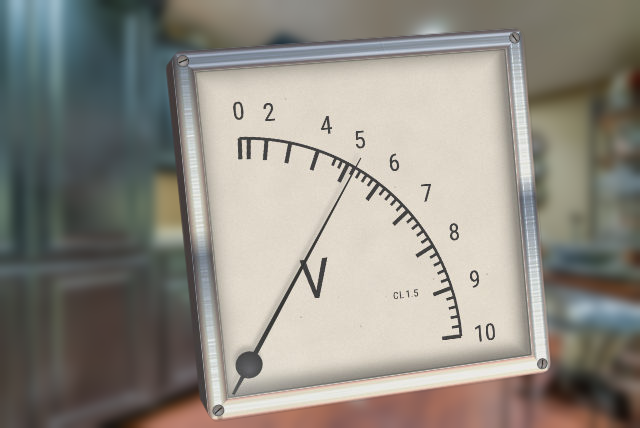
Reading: 5.2 V
